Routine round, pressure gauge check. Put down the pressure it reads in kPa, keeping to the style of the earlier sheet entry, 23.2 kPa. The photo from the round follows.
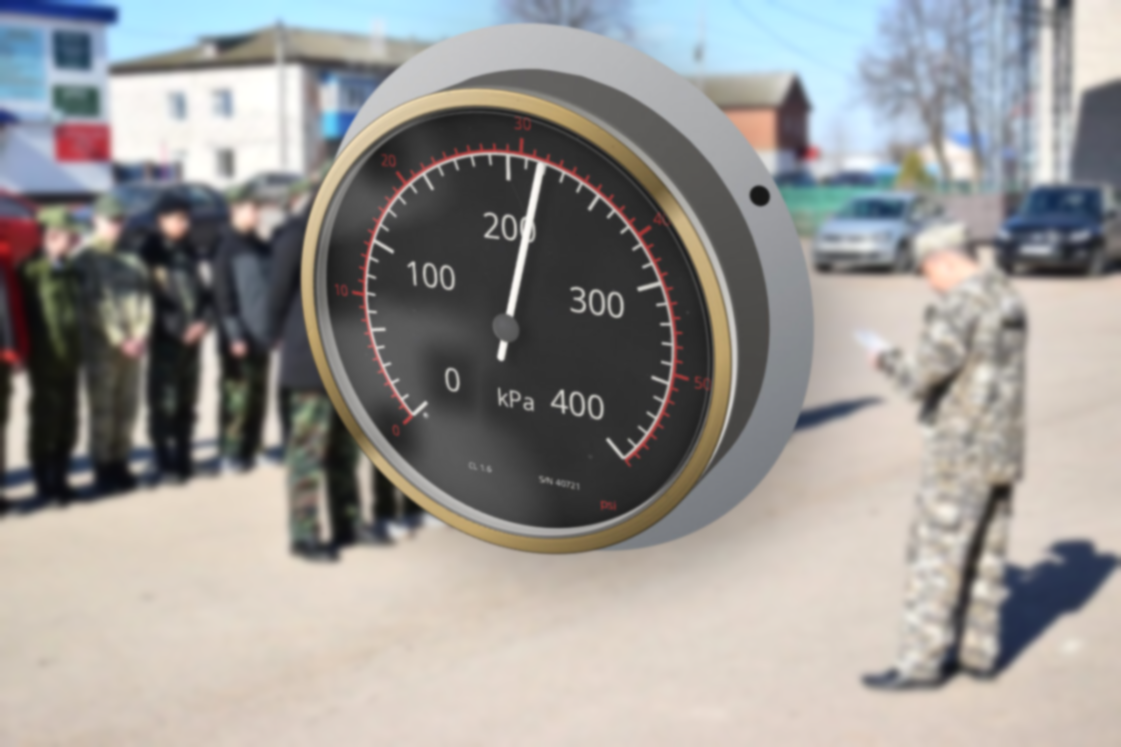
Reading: 220 kPa
